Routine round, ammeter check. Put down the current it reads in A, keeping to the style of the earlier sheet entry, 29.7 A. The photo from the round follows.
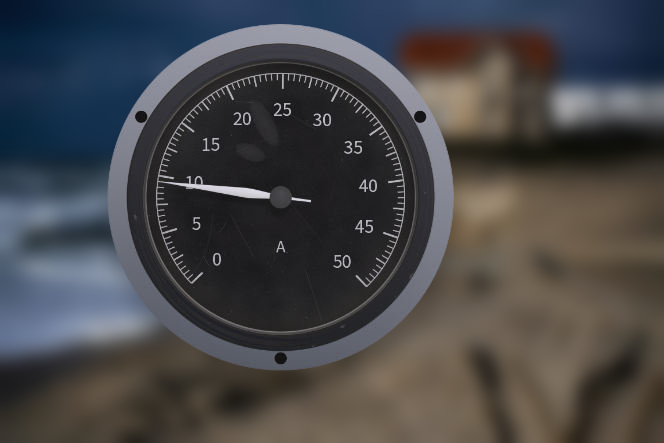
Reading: 9.5 A
